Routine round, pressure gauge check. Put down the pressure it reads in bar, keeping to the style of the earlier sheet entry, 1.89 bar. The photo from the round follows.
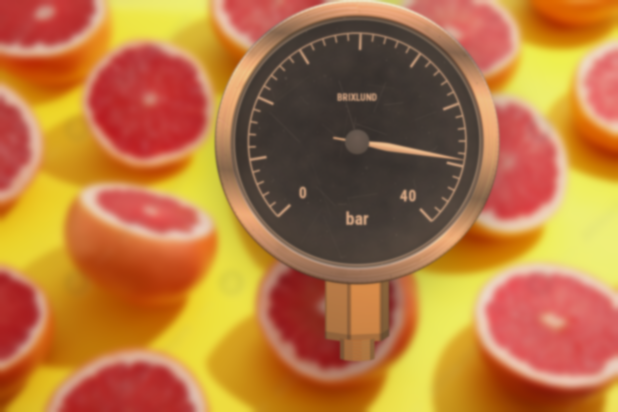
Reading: 34.5 bar
